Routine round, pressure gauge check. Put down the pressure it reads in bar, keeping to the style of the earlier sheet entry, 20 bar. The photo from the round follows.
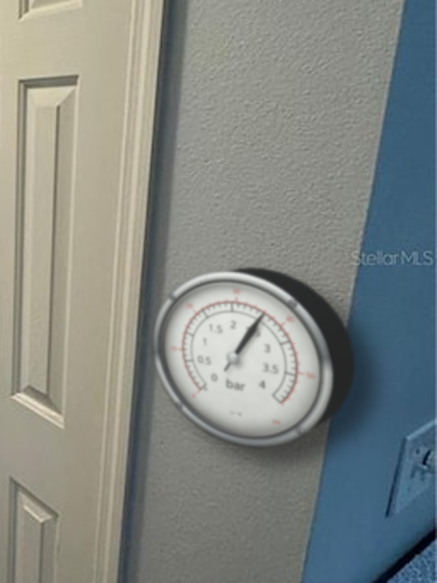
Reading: 2.5 bar
